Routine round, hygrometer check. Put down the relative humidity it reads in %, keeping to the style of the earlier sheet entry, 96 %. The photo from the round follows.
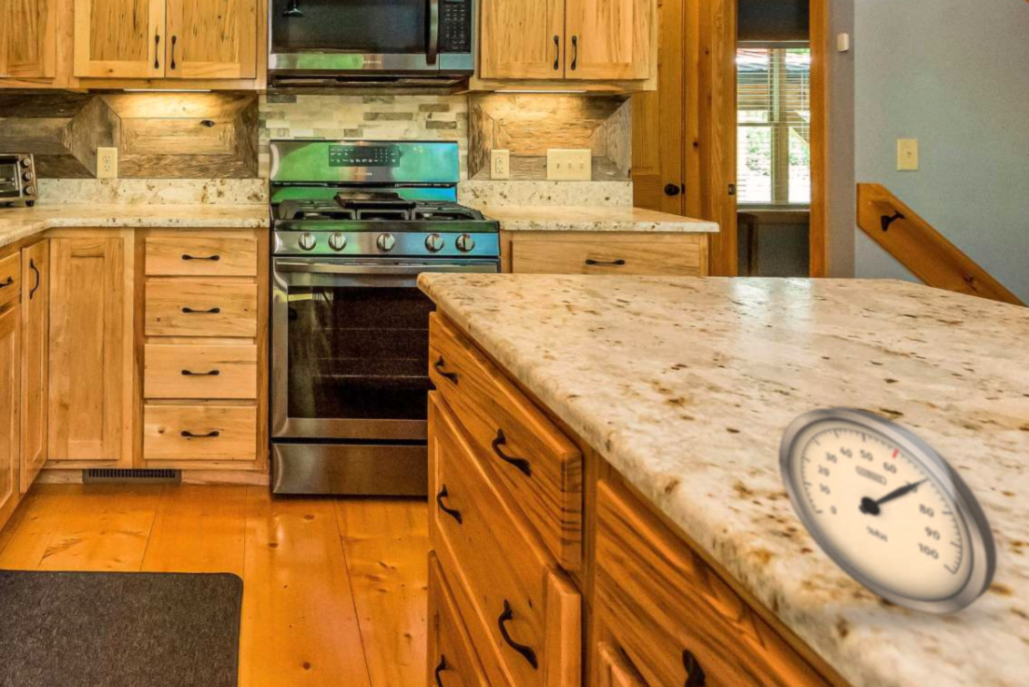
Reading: 70 %
